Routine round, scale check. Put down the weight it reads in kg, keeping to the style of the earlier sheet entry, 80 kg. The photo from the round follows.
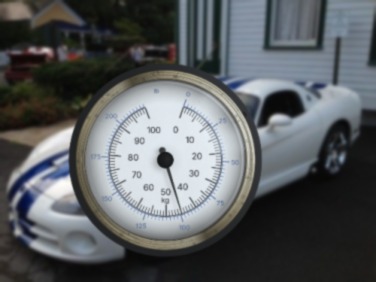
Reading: 45 kg
